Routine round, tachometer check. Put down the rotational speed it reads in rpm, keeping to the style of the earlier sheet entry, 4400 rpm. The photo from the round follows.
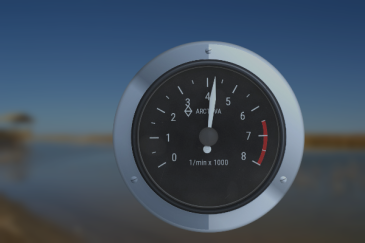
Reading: 4250 rpm
